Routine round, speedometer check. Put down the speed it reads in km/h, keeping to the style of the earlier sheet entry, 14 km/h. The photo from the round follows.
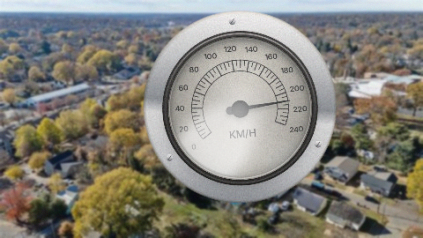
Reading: 210 km/h
